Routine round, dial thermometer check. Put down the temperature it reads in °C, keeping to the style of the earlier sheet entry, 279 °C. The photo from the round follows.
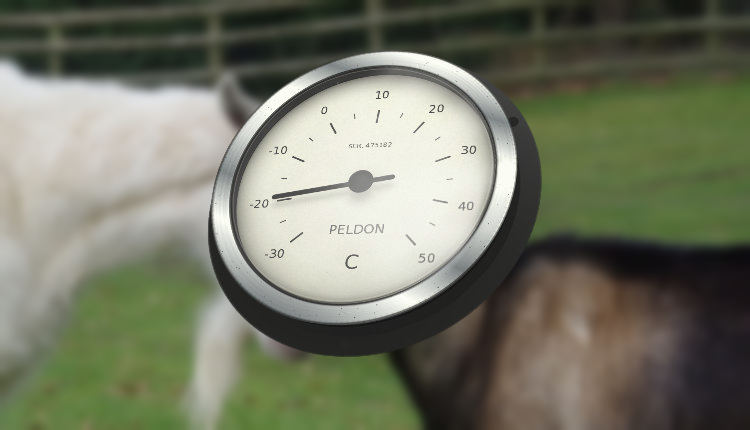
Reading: -20 °C
